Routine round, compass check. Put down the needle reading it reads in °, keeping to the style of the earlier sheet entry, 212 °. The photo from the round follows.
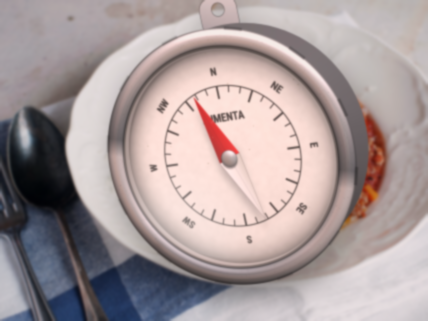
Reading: 340 °
